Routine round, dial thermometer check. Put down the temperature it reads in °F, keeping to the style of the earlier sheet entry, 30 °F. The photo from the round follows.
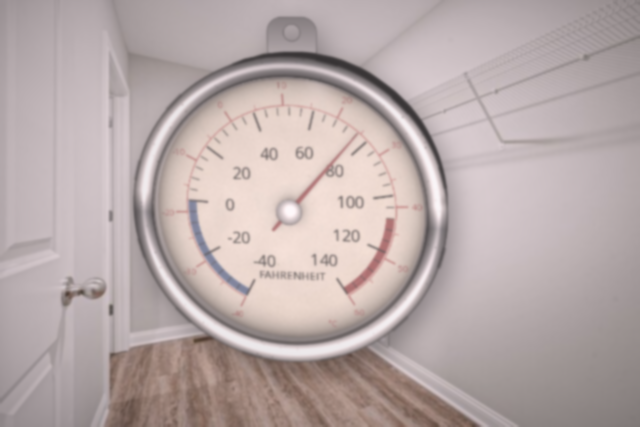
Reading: 76 °F
